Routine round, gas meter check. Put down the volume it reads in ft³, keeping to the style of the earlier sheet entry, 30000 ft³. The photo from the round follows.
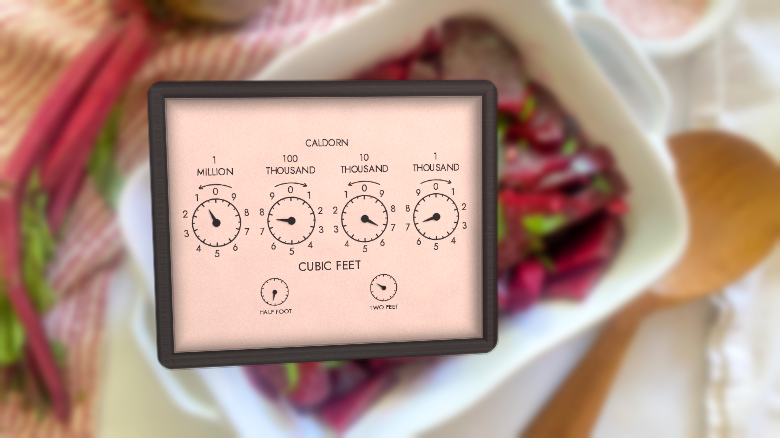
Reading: 76700 ft³
